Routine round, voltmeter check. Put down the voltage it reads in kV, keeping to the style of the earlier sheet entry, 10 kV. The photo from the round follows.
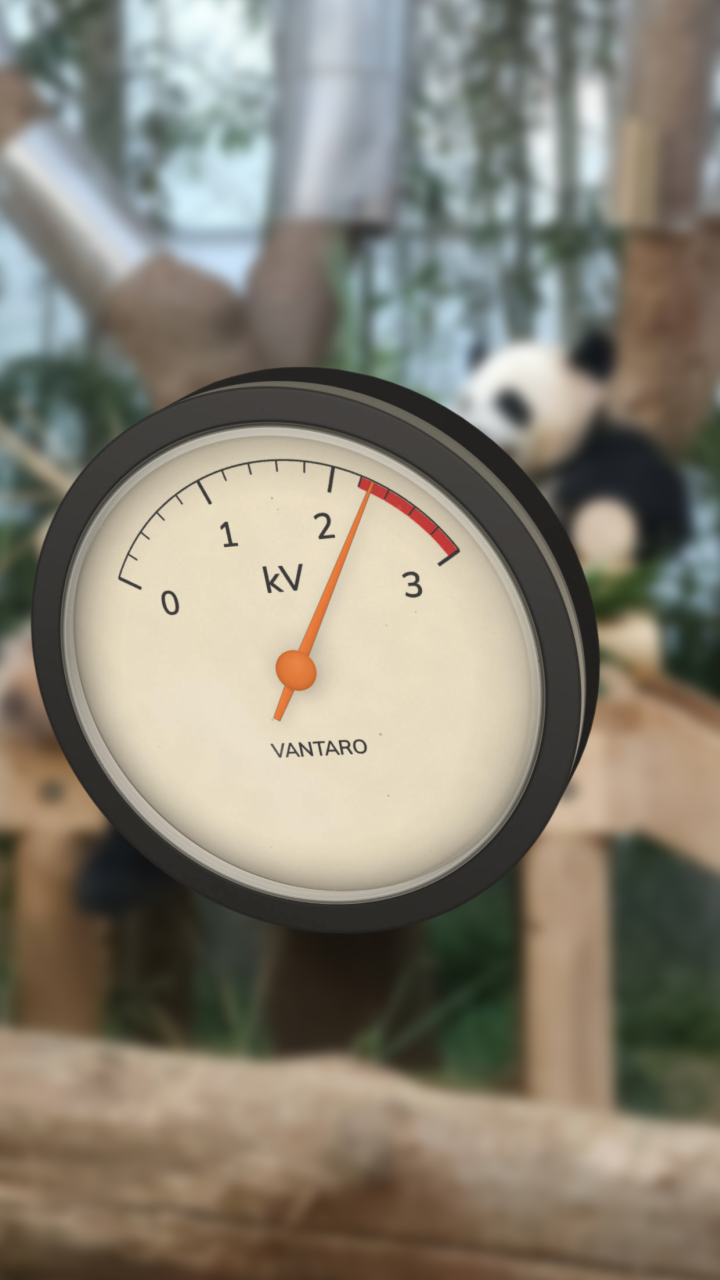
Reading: 2.3 kV
